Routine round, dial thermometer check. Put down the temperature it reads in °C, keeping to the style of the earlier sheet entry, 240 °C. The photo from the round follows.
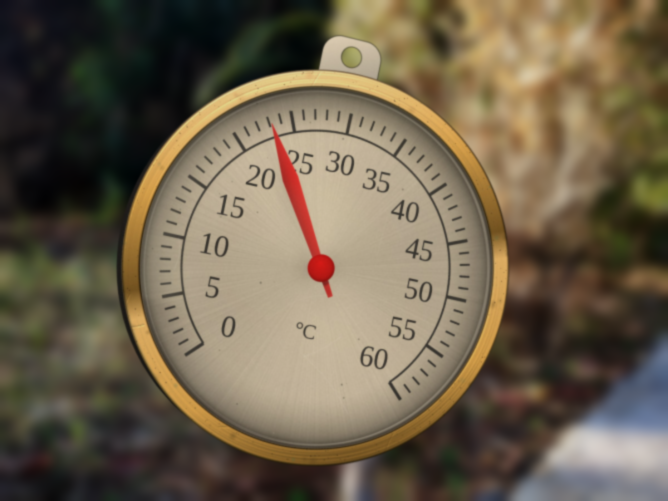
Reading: 23 °C
